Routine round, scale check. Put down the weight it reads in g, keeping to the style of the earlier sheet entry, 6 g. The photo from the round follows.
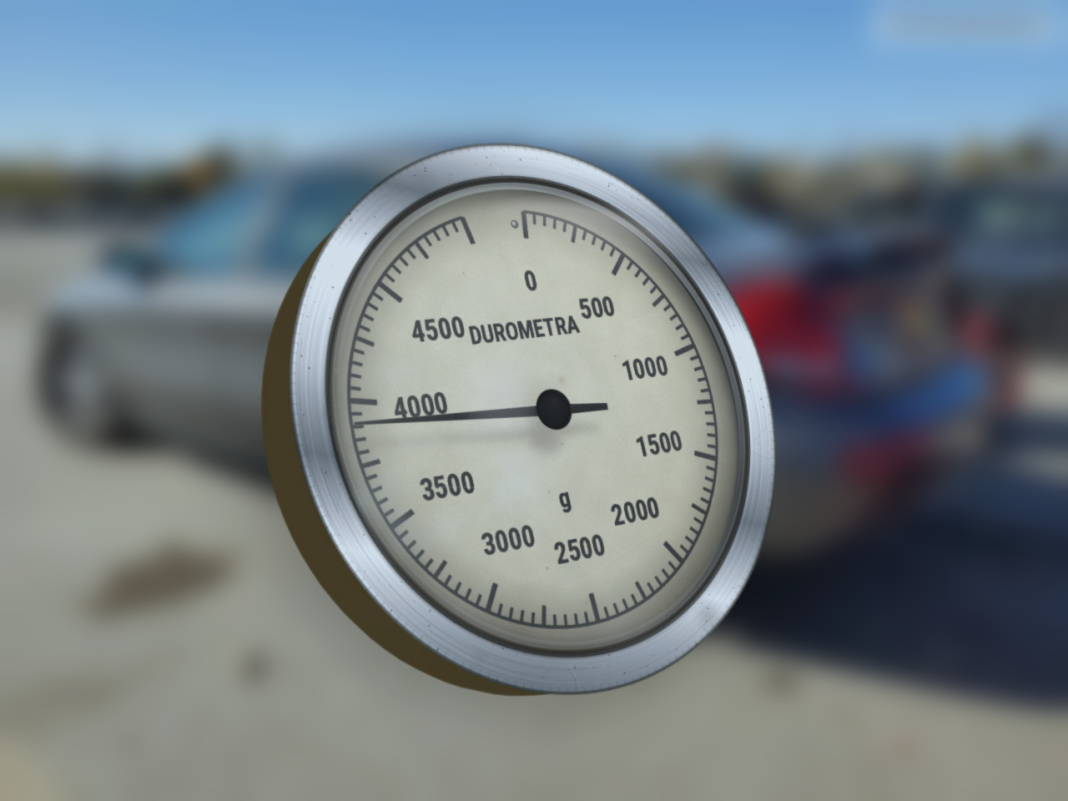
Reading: 3900 g
